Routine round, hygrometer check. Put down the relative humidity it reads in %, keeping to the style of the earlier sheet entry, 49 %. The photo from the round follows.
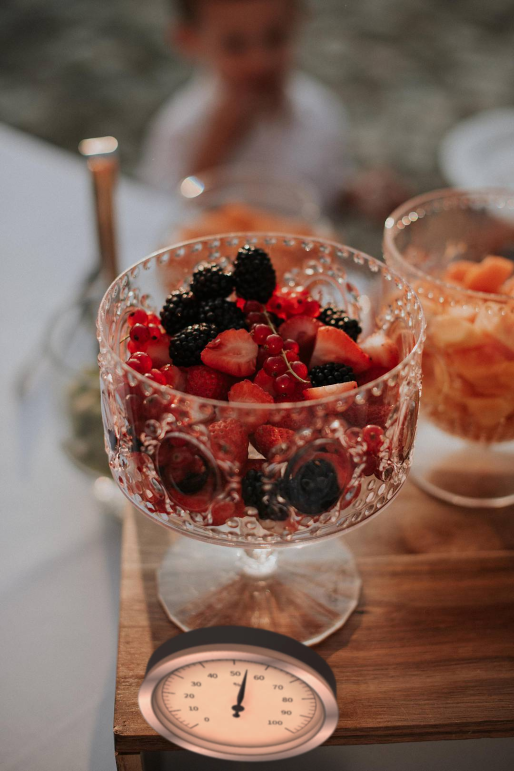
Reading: 54 %
